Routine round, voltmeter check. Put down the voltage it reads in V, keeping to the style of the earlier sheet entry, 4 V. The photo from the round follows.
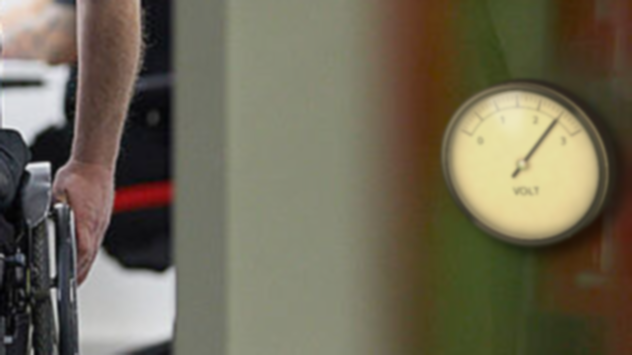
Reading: 2.5 V
